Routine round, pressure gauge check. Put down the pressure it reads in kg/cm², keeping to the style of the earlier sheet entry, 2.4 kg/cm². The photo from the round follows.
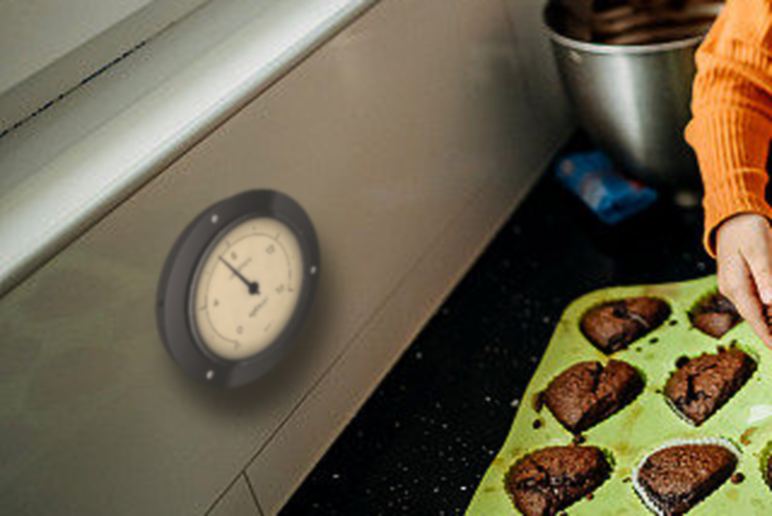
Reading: 7 kg/cm²
